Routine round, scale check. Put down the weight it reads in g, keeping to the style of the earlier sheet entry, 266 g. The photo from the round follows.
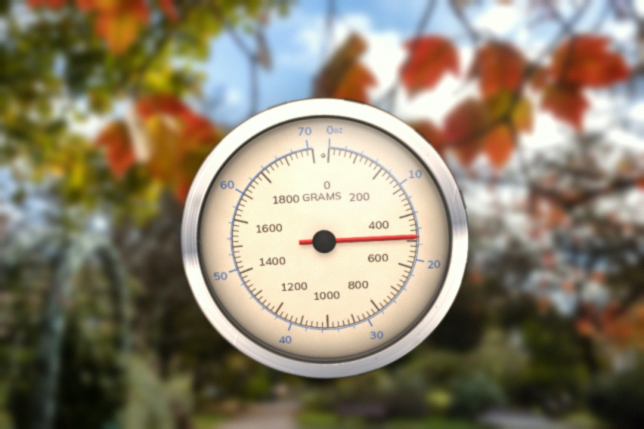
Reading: 480 g
